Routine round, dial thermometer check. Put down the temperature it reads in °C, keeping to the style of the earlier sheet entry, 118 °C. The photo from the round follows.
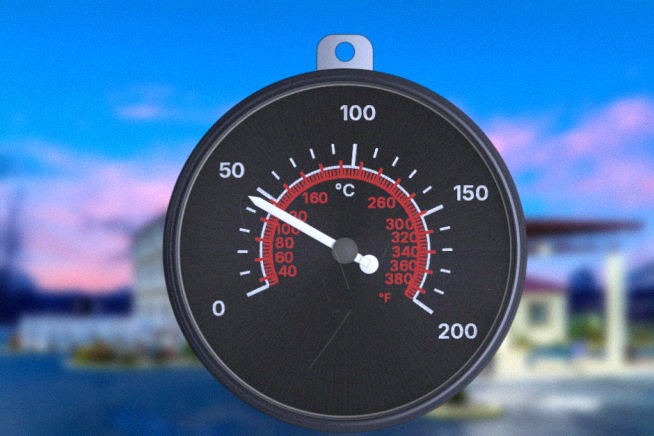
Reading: 45 °C
